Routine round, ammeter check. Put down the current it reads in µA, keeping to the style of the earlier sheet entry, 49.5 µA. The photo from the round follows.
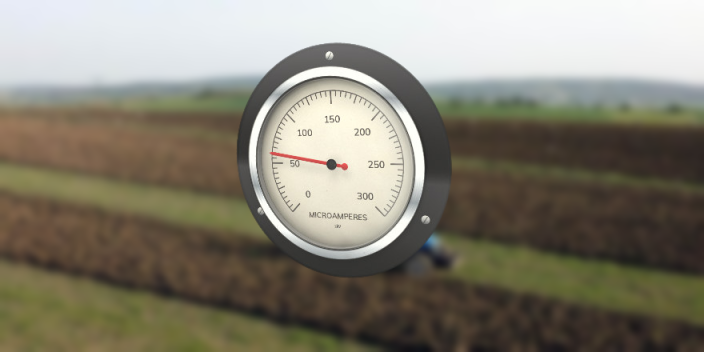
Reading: 60 µA
